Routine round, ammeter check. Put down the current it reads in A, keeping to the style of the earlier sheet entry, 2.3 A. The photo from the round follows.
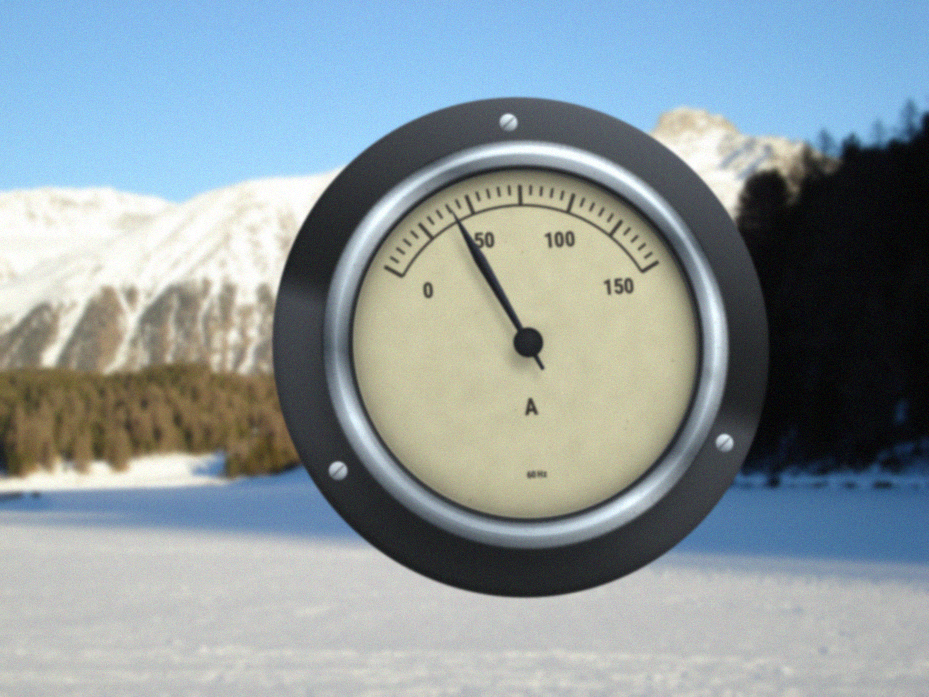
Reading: 40 A
